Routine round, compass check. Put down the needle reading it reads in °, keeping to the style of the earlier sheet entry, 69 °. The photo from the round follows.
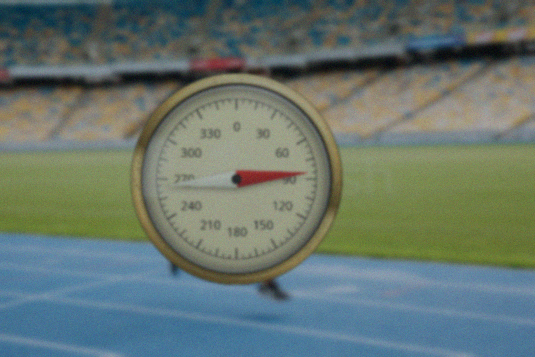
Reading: 85 °
